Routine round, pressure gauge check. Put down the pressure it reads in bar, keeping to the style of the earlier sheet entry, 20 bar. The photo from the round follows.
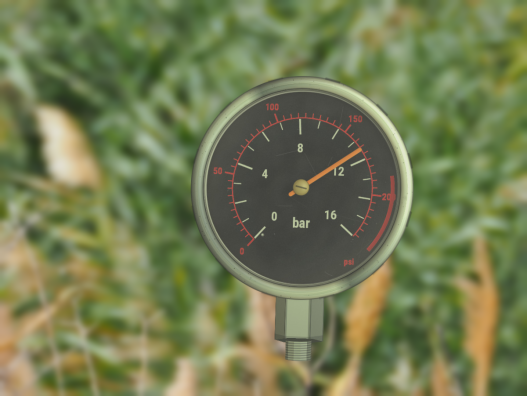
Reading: 11.5 bar
